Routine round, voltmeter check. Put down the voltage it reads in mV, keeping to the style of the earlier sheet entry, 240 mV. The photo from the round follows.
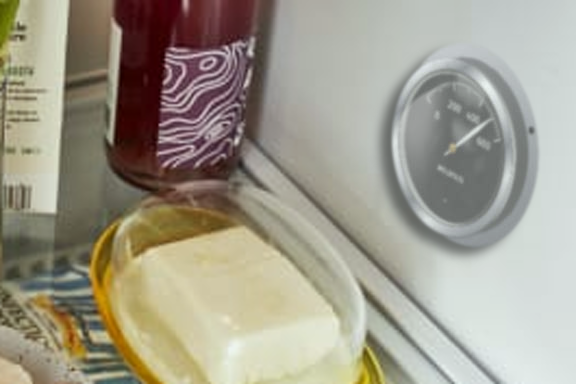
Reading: 500 mV
